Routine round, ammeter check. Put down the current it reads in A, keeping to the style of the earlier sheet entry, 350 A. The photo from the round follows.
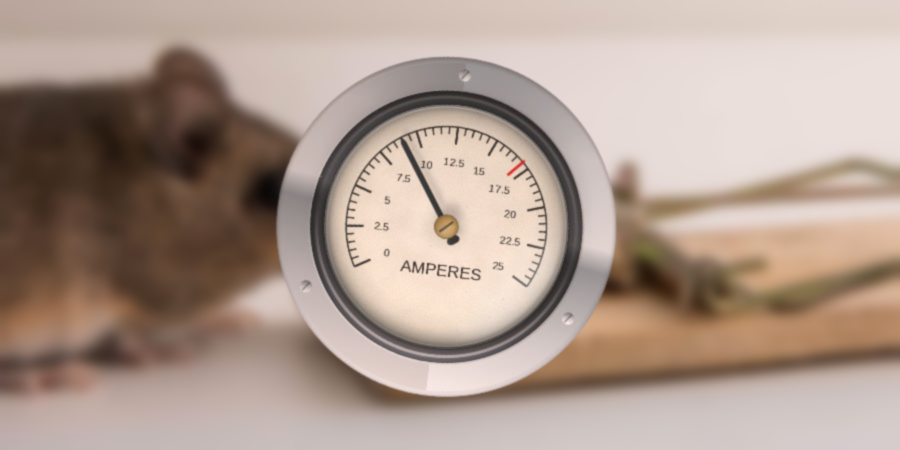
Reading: 9 A
